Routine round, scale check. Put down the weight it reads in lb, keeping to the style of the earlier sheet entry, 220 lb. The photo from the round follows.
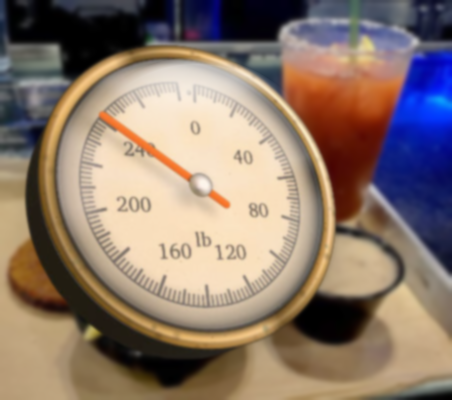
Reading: 240 lb
